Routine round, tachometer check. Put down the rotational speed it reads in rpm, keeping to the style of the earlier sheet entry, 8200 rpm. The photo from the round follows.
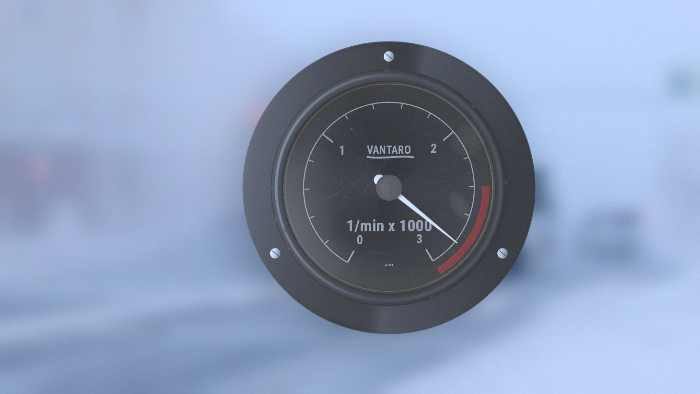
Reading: 2800 rpm
